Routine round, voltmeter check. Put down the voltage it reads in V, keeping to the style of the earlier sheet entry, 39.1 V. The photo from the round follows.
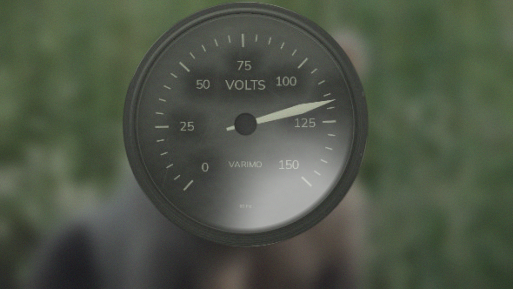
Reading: 117.5 V
